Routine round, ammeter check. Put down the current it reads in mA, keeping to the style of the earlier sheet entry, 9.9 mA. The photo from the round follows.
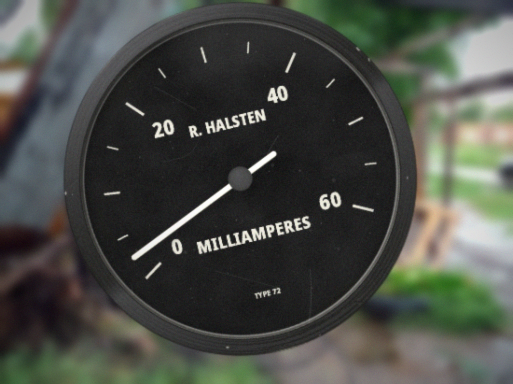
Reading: 2.5 mA
